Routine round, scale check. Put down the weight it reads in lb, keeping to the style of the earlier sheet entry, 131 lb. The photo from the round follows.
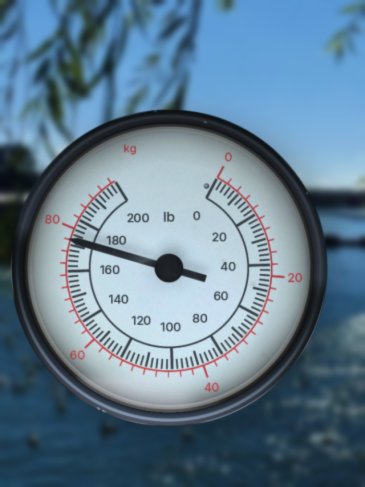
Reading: 172 lb
